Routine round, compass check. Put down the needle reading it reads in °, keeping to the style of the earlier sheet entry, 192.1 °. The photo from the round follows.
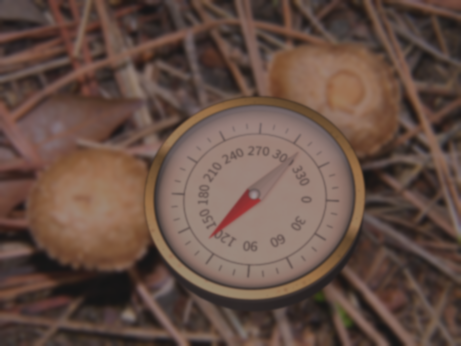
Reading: 130 °
